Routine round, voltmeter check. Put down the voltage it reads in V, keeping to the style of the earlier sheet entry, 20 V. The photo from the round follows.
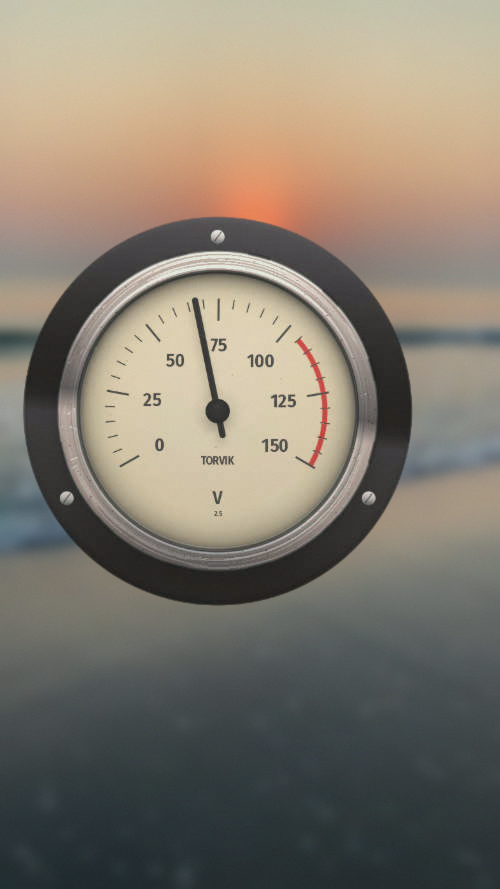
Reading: 67.5 V
